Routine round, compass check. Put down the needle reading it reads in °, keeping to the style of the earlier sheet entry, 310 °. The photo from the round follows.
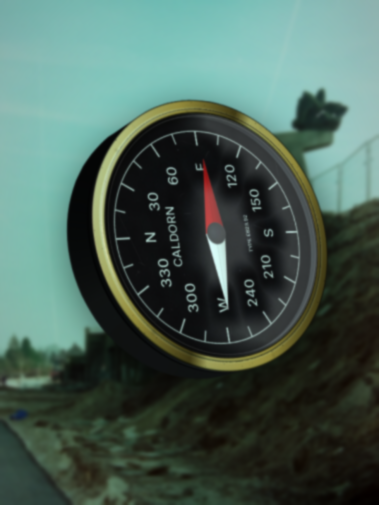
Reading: 90 °
